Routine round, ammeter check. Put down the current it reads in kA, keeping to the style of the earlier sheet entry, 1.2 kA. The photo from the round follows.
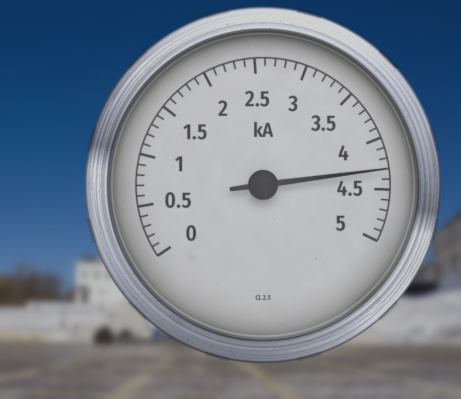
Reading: 4.3 kA
